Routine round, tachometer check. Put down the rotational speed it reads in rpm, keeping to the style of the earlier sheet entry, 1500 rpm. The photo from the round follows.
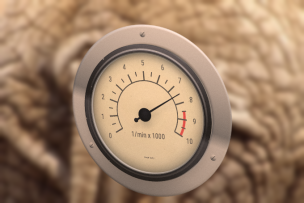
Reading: 7500 rpm
